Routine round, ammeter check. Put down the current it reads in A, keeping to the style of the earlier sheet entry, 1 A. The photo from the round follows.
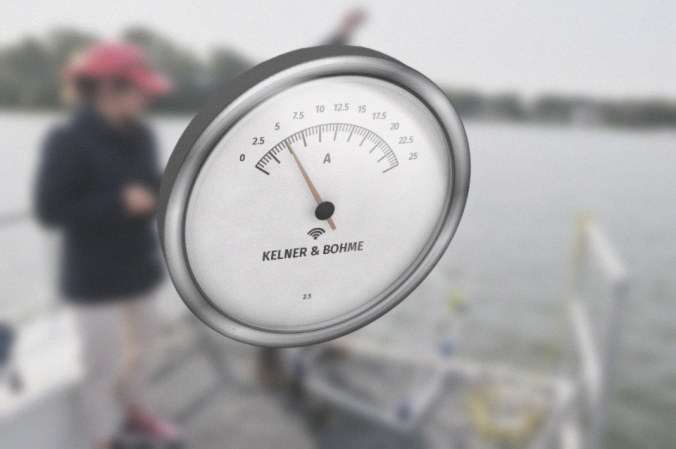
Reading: 5 A
